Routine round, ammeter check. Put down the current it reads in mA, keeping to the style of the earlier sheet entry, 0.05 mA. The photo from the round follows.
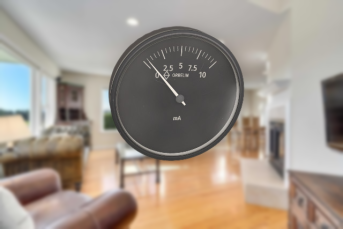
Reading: 0.5 mA
